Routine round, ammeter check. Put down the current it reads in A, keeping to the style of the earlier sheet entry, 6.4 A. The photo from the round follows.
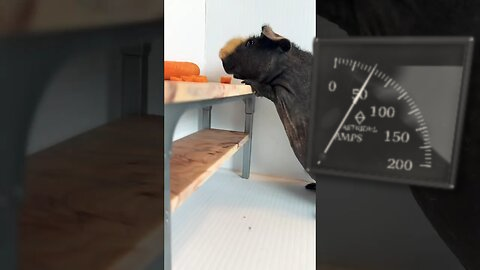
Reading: 50 A
